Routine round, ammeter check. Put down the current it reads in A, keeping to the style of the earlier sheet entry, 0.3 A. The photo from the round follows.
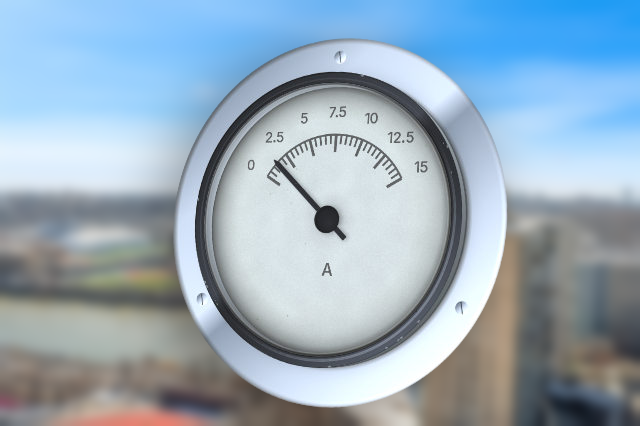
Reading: 1.5 A
